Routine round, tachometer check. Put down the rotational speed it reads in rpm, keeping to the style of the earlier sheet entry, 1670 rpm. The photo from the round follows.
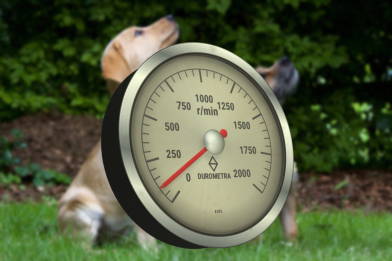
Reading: 100 rpm
